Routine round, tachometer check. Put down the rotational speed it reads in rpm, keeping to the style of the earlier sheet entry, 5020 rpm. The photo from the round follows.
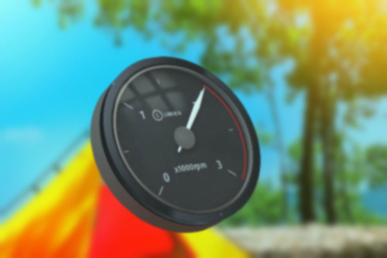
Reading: 2000 rpm
